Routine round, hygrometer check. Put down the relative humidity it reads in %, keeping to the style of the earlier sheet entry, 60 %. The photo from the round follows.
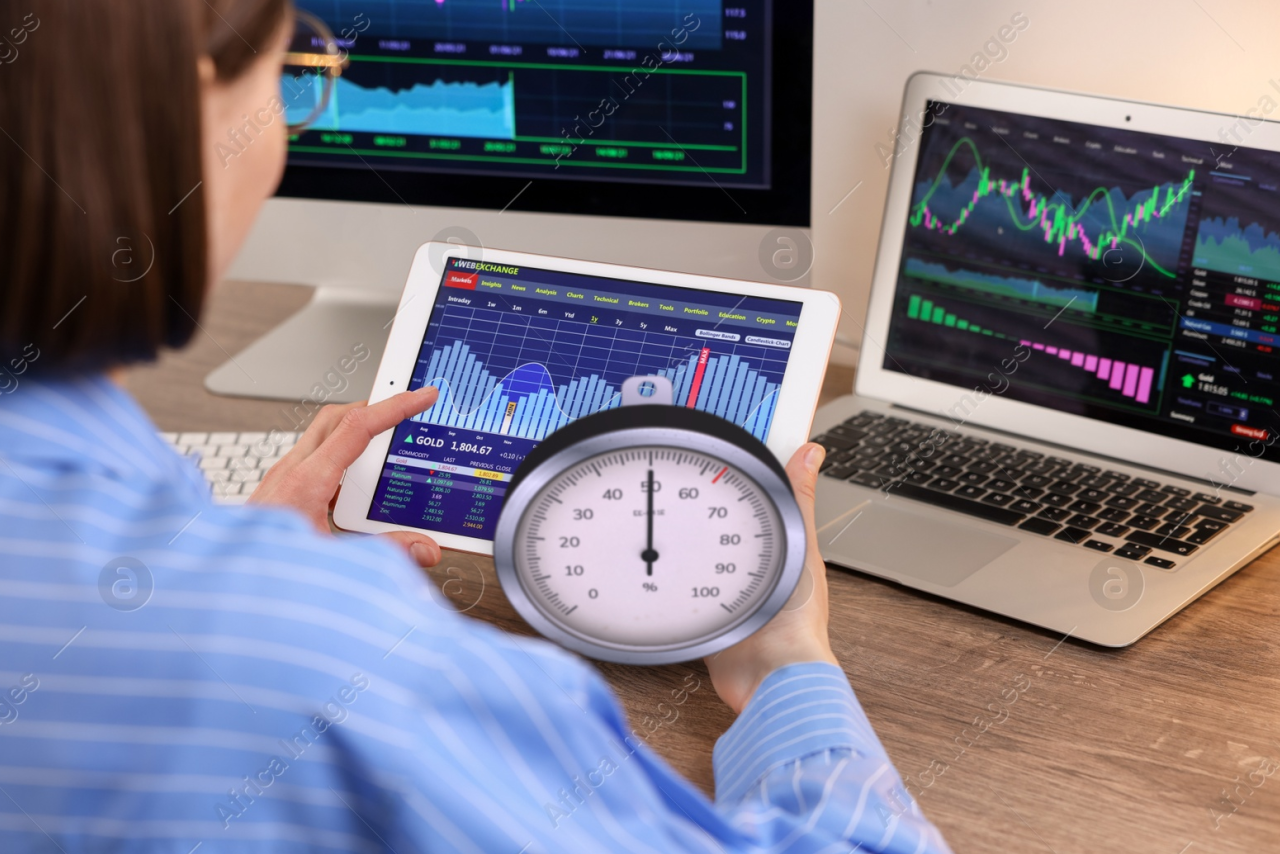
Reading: 50 %
